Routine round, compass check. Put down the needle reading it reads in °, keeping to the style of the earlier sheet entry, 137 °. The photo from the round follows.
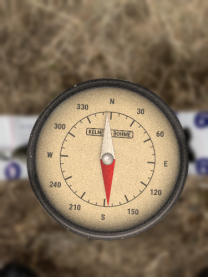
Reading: 175 °
